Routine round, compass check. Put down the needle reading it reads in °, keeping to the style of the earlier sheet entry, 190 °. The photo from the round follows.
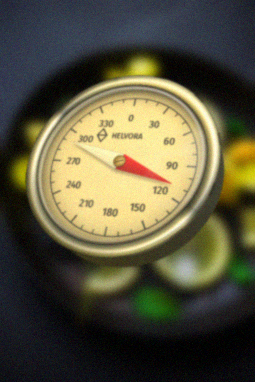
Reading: 110 °
